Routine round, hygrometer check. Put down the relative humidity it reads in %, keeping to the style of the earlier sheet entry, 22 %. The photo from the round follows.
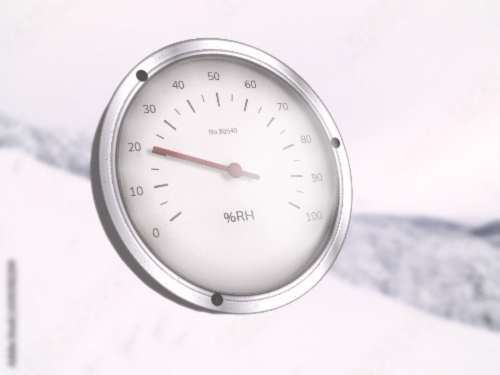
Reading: 20 %
